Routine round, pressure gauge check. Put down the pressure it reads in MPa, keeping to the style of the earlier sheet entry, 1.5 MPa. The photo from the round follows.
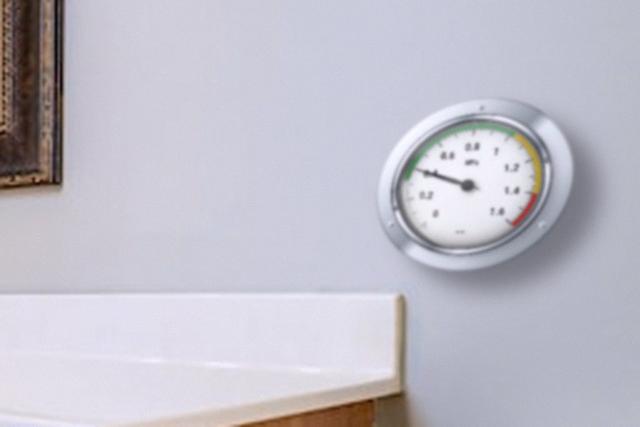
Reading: 0.4 MPa
